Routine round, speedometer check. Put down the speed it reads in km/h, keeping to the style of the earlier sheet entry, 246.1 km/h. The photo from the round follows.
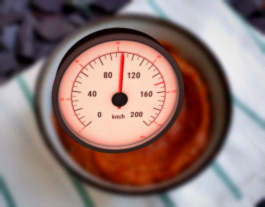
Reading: 100 km/h
